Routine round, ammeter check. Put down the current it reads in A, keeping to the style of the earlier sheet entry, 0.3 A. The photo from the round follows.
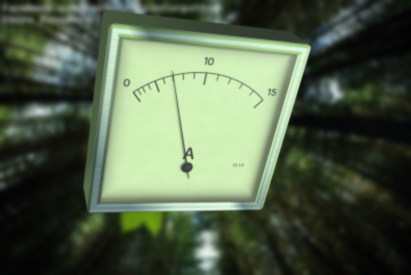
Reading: 7 A
